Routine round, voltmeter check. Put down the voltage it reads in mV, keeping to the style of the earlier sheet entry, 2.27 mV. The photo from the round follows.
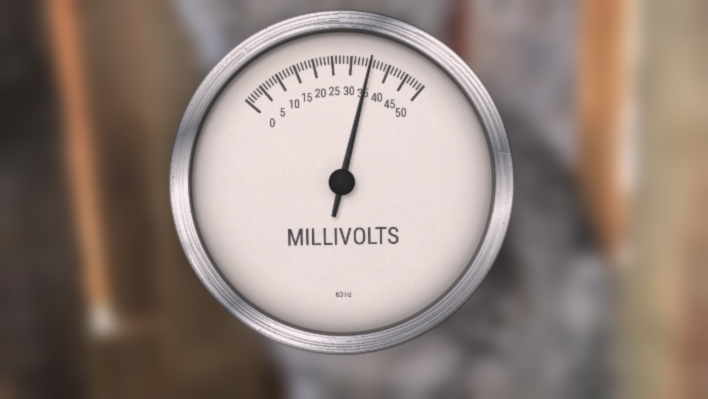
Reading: 35 mV
